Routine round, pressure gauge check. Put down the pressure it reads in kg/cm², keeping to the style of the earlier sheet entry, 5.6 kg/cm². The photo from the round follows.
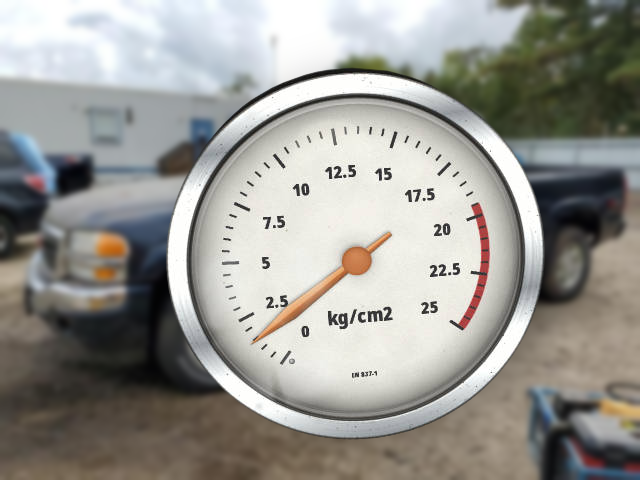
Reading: 1.5 kg/cm²
